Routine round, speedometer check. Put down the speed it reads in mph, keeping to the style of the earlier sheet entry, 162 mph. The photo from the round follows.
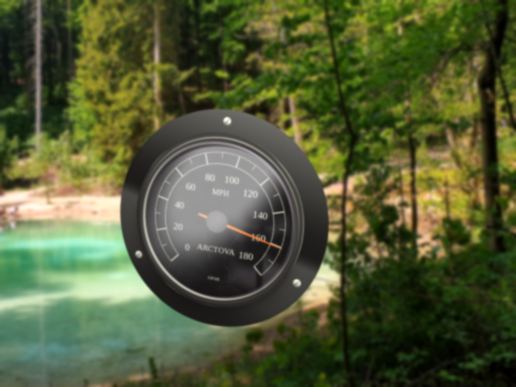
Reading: 160 mph
